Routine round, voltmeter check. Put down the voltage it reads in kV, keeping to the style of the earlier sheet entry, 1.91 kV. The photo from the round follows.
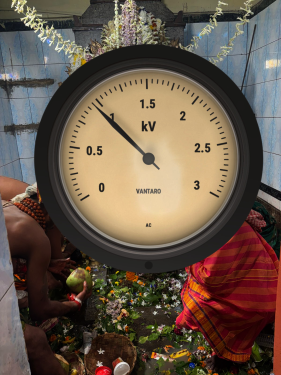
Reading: 0.95 kV
